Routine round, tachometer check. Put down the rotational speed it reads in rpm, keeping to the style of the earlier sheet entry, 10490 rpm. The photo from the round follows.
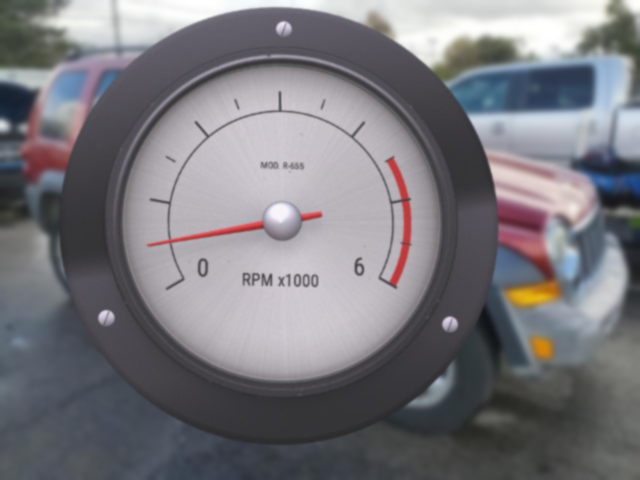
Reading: 500 rpm
